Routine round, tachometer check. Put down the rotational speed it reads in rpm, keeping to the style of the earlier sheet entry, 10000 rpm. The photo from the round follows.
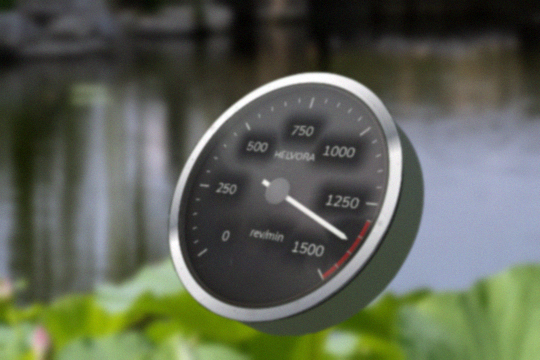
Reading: 1375 rpm
